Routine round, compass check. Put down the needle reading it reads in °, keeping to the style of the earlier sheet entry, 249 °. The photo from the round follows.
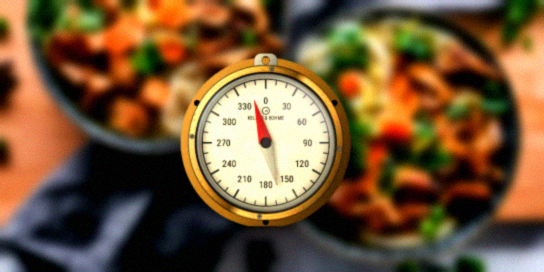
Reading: 345 °
